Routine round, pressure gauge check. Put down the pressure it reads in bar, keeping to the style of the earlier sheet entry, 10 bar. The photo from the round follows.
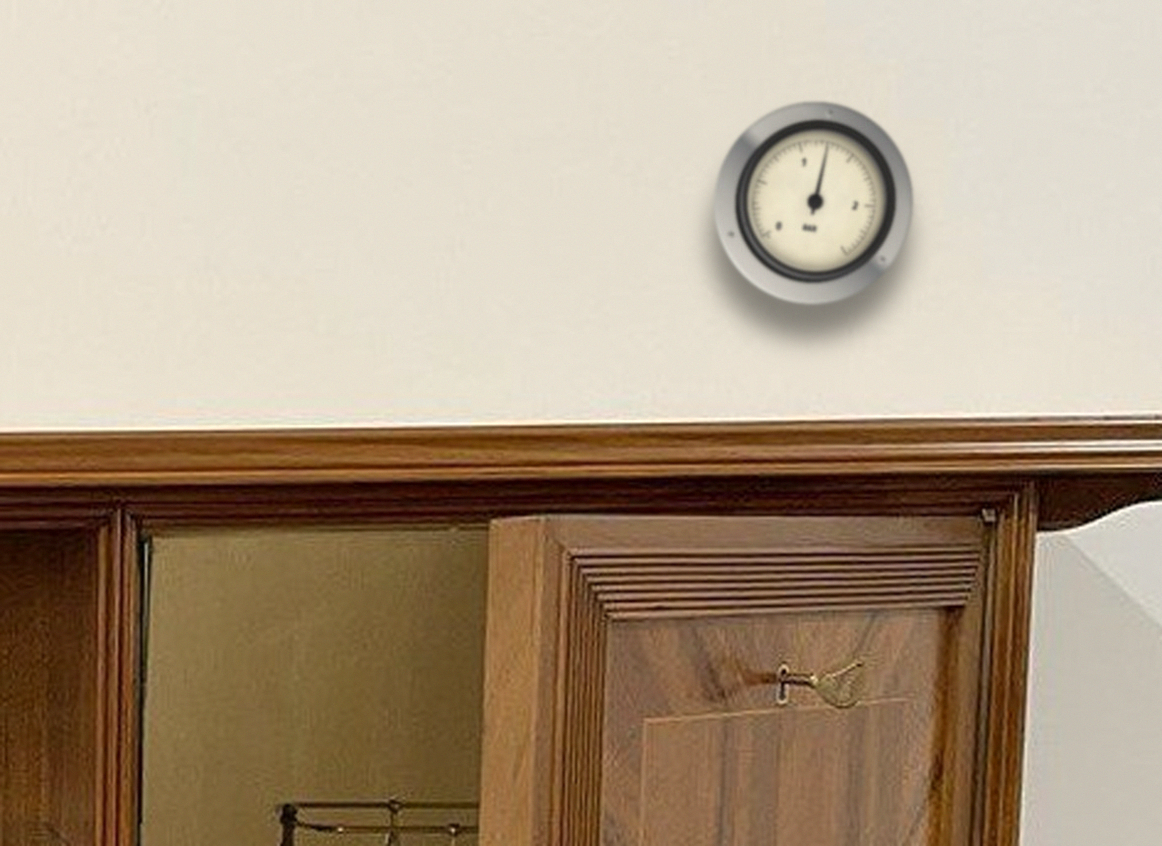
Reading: 1.25 bar
